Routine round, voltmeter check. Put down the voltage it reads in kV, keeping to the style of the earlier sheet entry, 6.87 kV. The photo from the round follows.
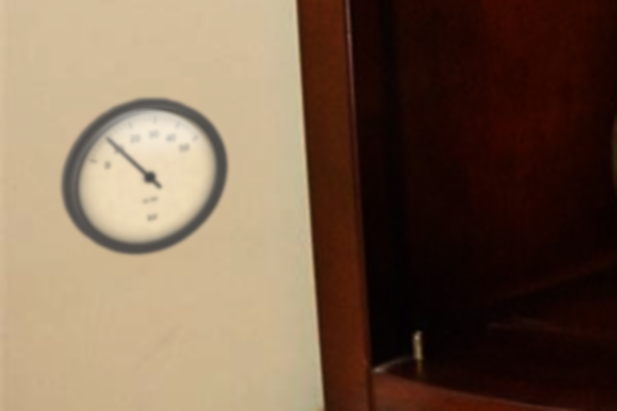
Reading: 10 kV
